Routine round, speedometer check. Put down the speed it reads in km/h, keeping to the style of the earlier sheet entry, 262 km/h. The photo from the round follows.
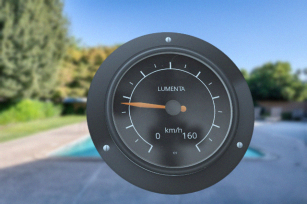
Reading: 35 km/h
